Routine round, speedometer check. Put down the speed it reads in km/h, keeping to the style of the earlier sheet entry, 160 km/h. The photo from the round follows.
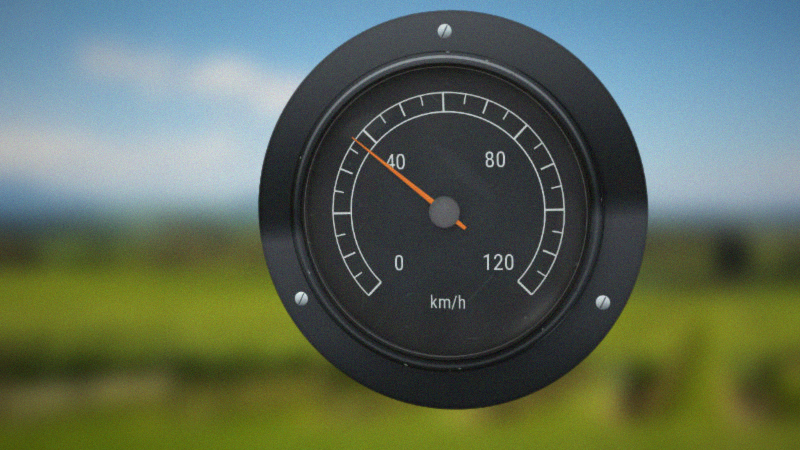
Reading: 37.5 km/h
